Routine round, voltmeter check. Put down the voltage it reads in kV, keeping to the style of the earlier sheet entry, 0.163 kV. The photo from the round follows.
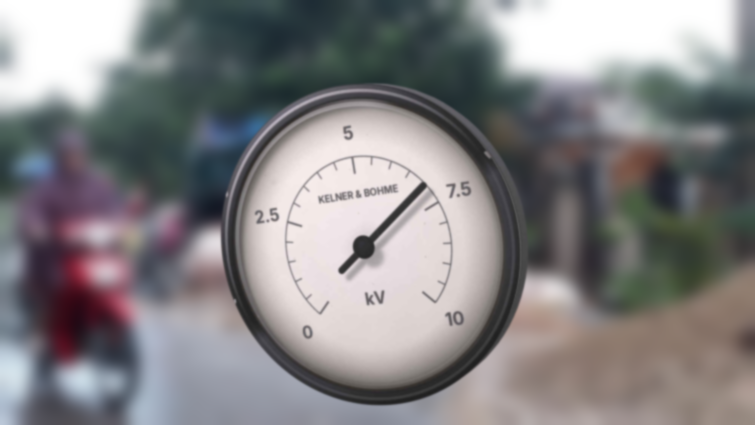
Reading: 7 kV
